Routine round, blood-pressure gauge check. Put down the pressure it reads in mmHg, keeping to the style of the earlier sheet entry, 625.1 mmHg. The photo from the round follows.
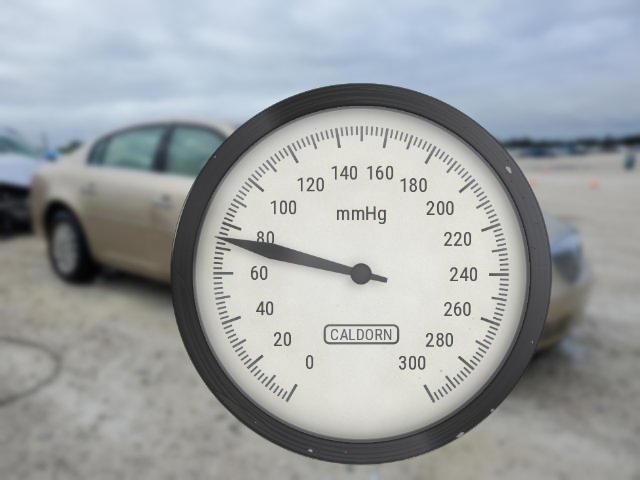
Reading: 74 mmHg
